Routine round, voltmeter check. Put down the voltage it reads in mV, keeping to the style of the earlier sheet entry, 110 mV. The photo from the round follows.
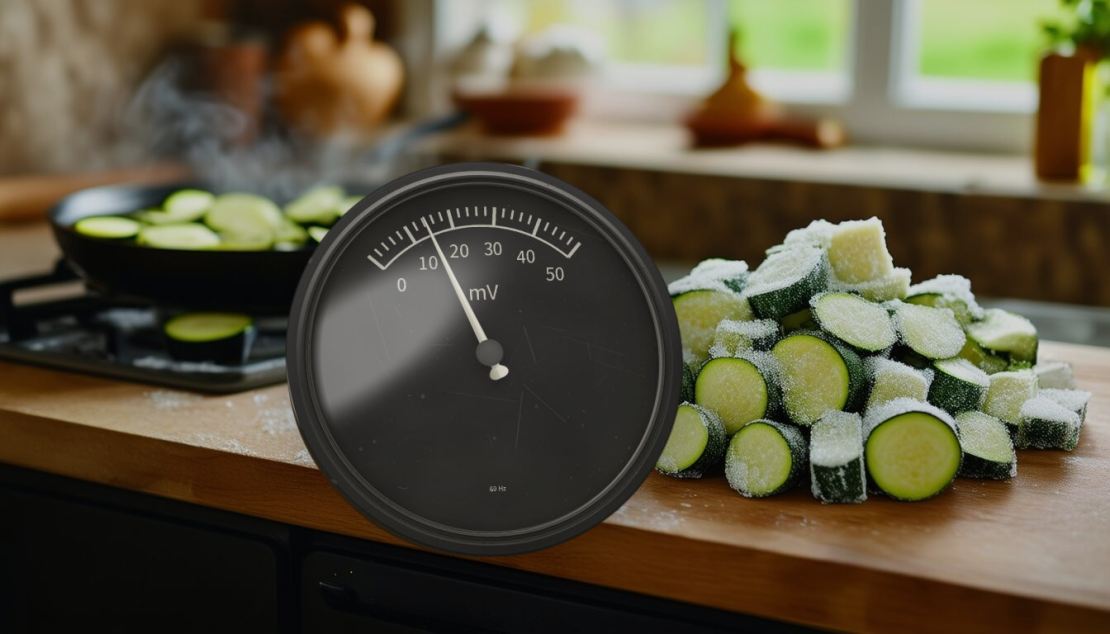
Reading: 14 mV
